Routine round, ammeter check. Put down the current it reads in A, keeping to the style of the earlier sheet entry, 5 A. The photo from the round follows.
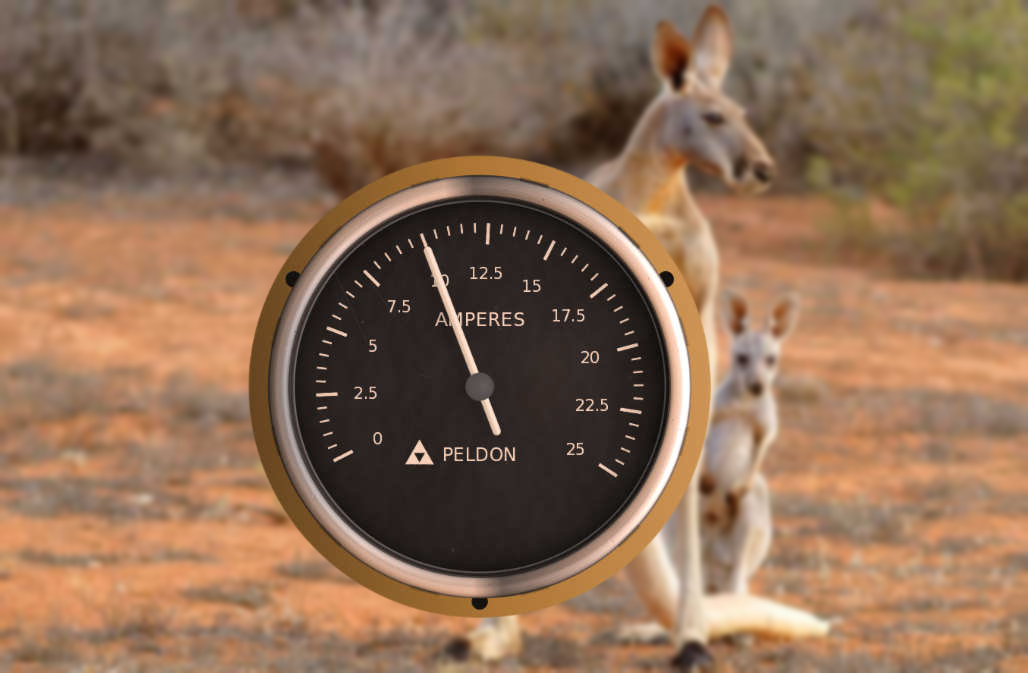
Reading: 10 A
